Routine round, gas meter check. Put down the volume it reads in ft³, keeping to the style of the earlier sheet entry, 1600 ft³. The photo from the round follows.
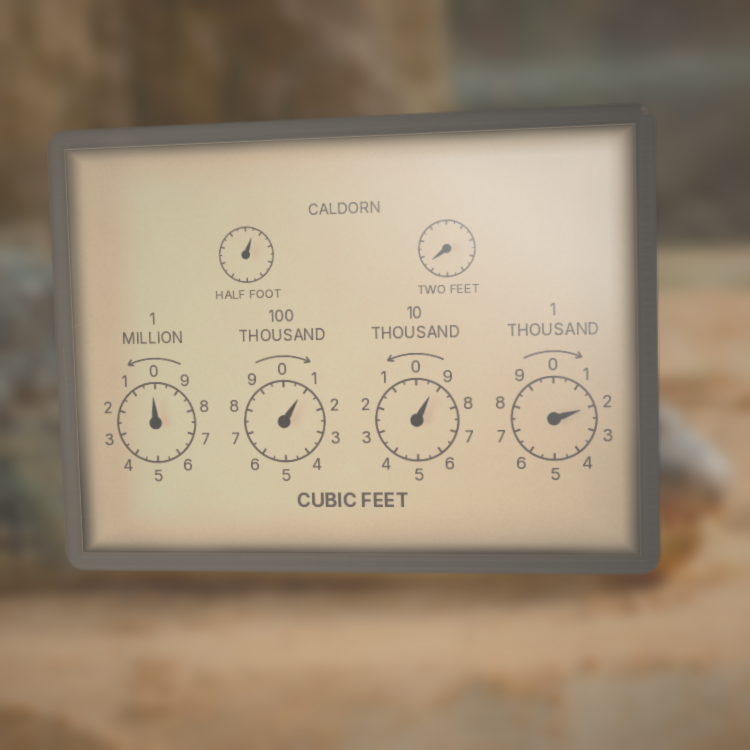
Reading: 9200 ft³
